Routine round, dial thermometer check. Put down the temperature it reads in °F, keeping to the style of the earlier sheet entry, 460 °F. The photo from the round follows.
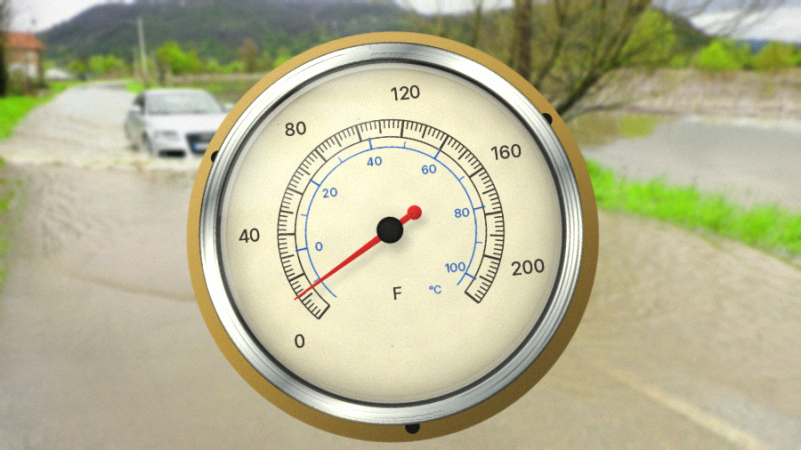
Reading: 12 °F
